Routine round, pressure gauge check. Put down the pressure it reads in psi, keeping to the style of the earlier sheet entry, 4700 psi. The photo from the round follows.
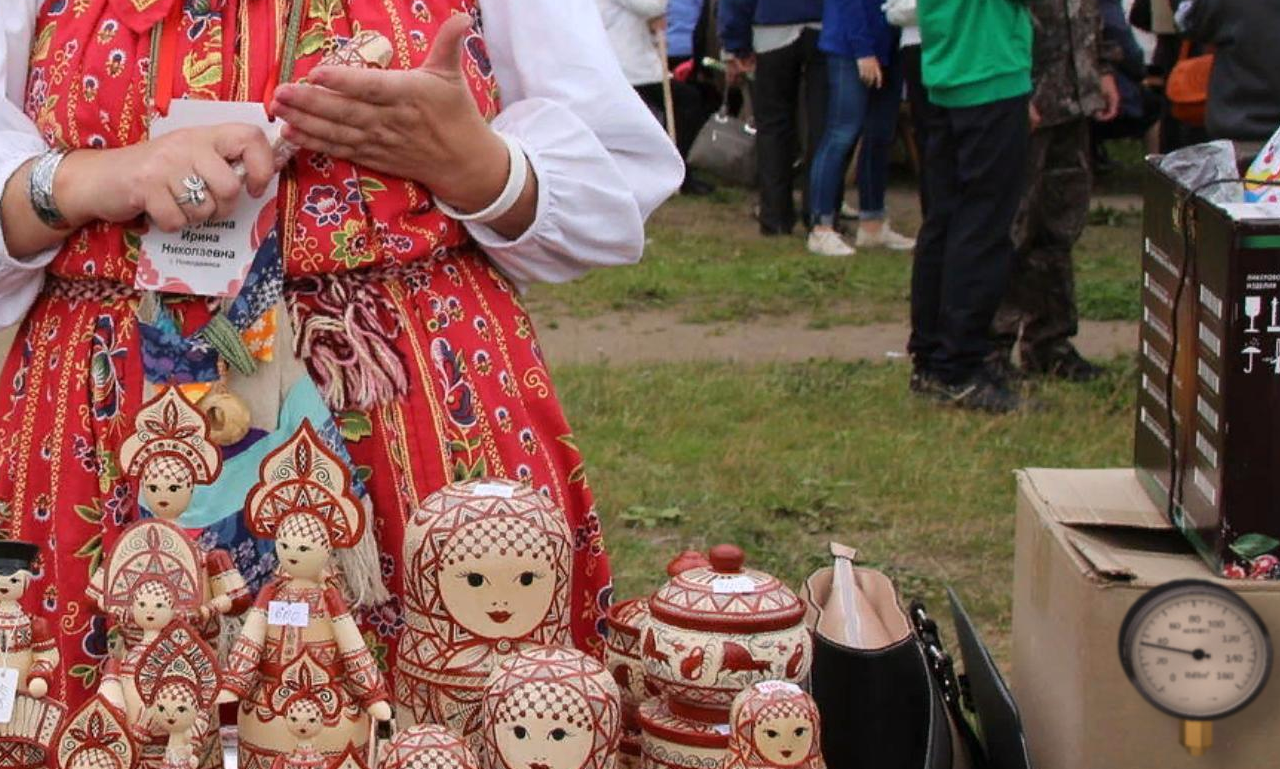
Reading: 35 psi
